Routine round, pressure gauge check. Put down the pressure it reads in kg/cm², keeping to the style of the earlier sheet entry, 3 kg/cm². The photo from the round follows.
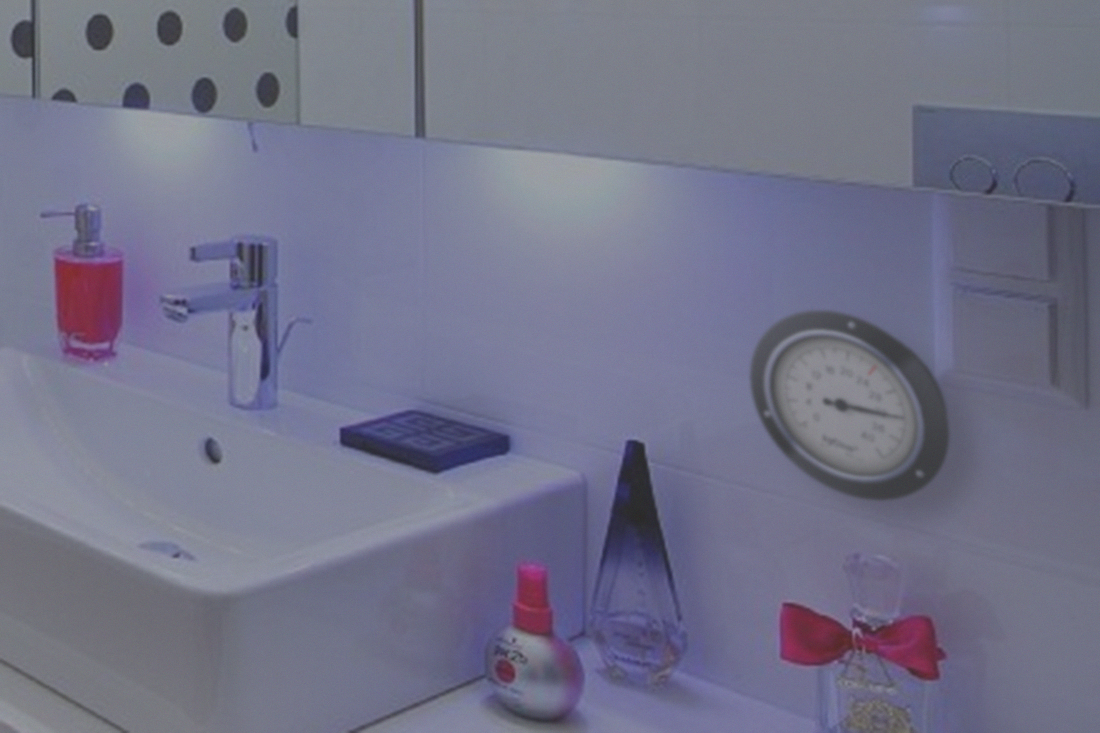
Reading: 32 kg/cm²
